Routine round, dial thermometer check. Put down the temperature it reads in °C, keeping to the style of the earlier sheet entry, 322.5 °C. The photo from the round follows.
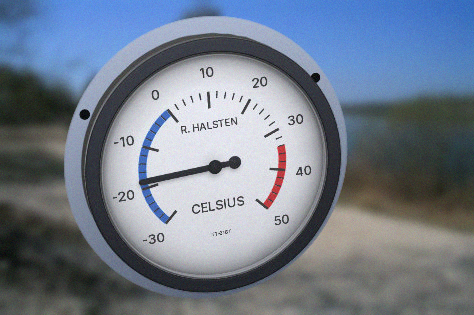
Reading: -18 °C
